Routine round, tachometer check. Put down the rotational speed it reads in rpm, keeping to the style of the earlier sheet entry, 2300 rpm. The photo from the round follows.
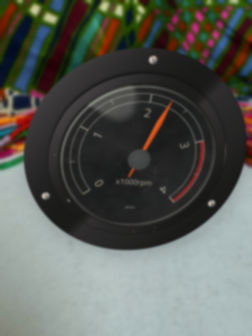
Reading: 2250 rpm
